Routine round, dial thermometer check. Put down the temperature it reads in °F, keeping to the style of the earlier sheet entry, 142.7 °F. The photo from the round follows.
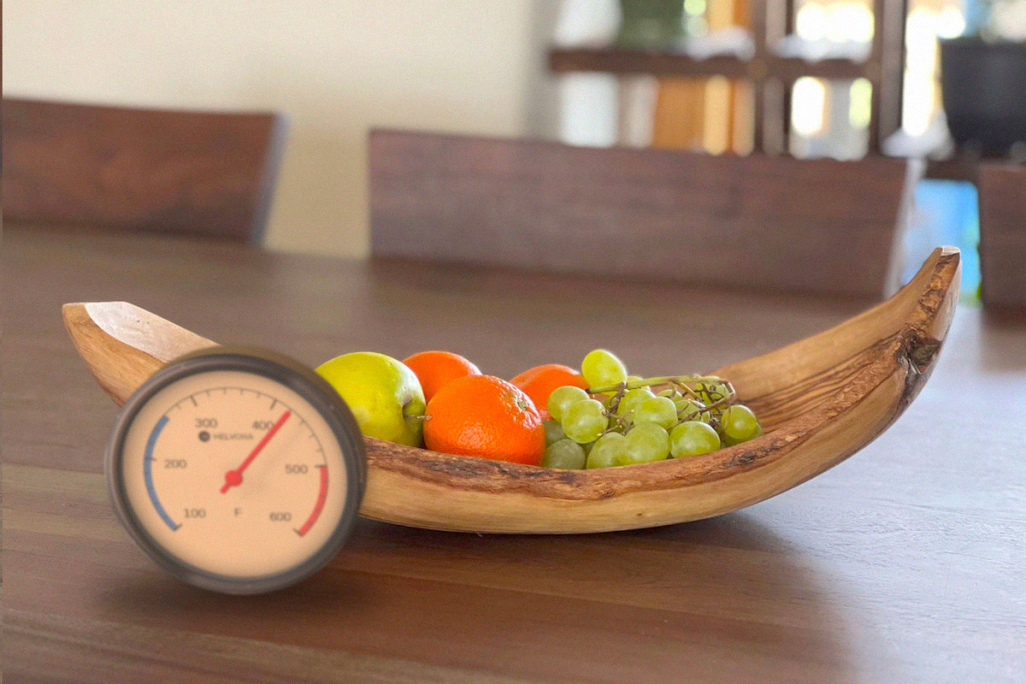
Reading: 420 °F
